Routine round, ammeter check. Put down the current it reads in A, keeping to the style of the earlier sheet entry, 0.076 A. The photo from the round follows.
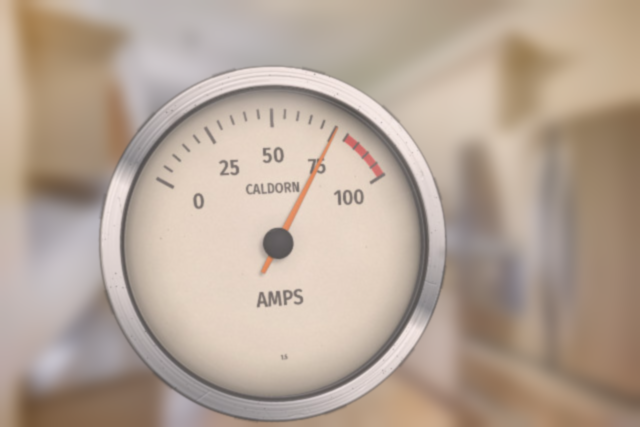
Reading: 75 A
